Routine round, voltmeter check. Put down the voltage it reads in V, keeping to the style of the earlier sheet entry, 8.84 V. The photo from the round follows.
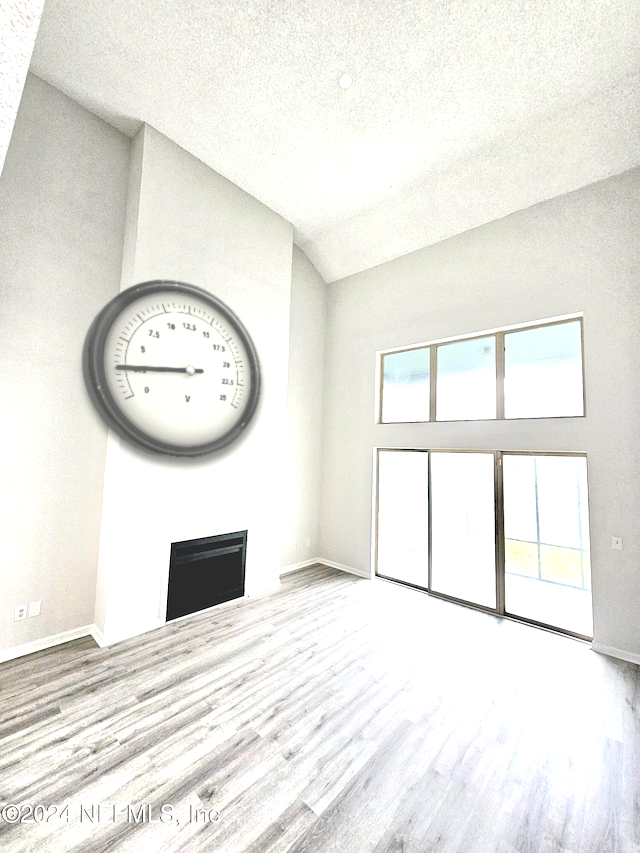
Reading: 2.5 V
